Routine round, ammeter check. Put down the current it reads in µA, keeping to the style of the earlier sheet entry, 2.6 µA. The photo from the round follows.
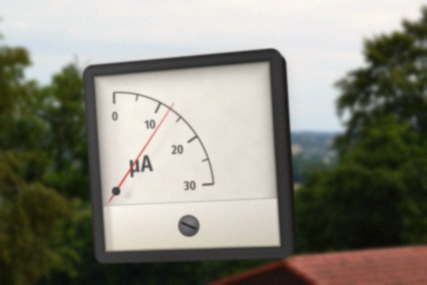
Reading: 12.5 µA
